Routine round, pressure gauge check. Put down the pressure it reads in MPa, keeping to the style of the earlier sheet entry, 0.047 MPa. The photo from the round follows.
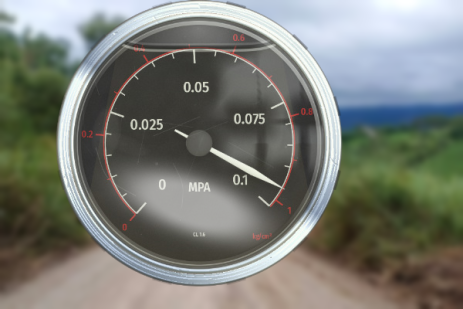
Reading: 0.095 MPa
